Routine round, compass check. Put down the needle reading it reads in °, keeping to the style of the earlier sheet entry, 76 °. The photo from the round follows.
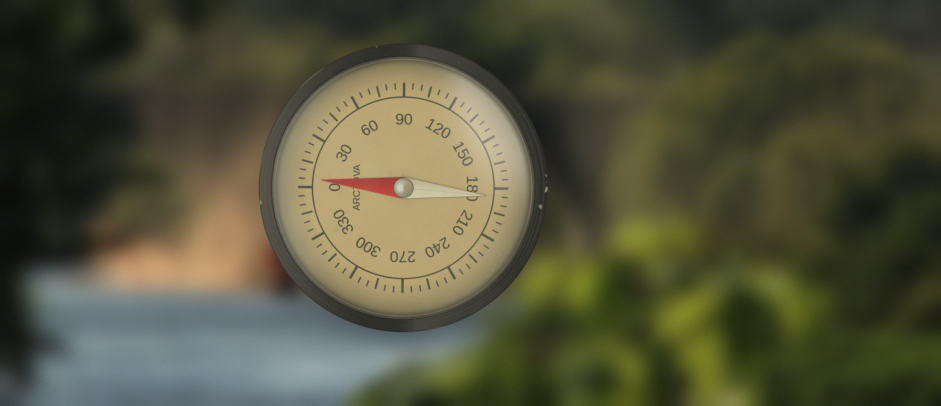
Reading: 5 °
